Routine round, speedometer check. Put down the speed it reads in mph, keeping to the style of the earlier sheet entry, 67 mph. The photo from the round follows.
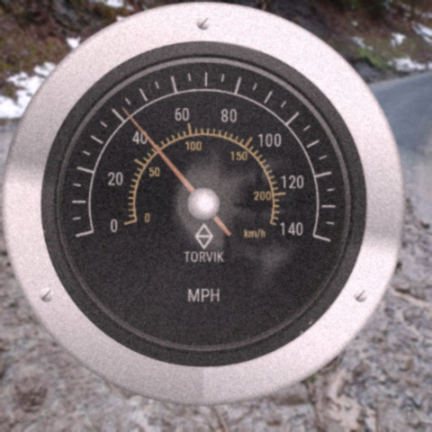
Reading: 42.5 mph
